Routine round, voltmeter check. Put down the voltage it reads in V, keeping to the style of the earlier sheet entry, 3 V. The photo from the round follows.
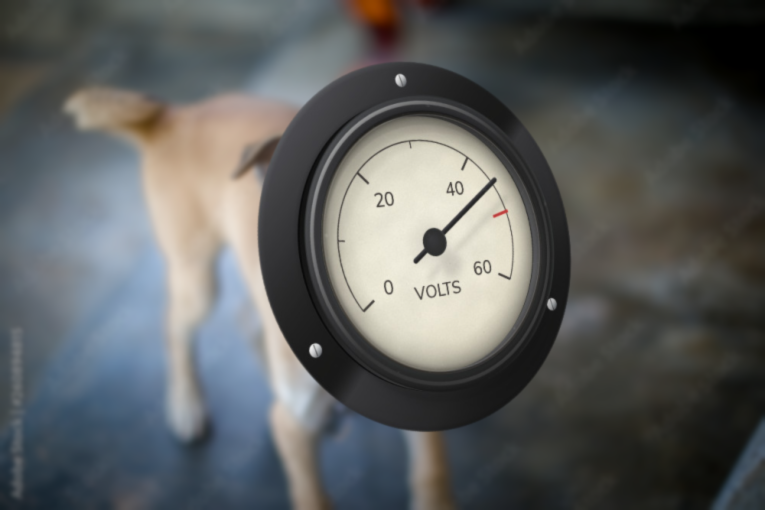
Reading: 45 V
